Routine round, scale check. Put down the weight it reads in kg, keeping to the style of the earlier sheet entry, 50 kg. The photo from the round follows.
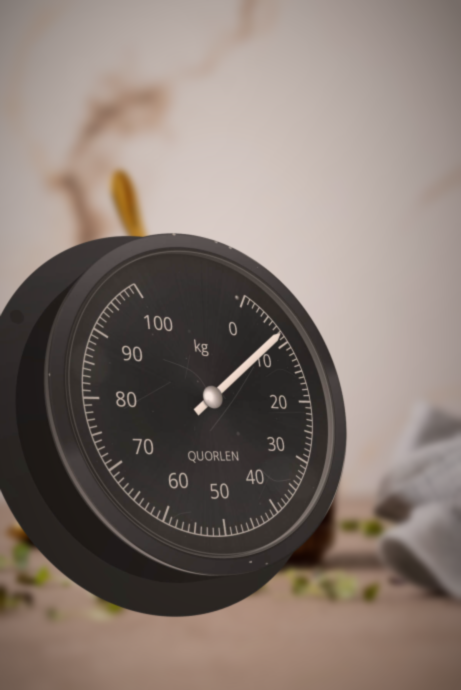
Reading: 8 kg
